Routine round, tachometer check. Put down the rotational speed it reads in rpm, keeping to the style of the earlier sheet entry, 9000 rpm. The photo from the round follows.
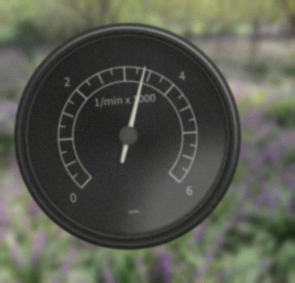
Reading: 3375 rpm
